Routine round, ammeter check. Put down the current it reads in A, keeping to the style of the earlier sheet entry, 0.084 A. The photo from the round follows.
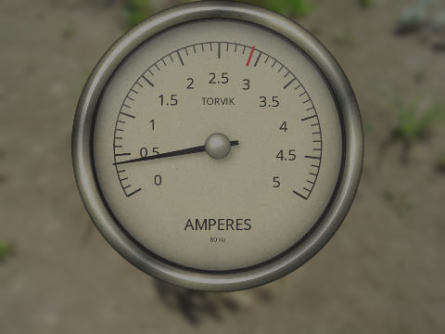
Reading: 0.4 A
